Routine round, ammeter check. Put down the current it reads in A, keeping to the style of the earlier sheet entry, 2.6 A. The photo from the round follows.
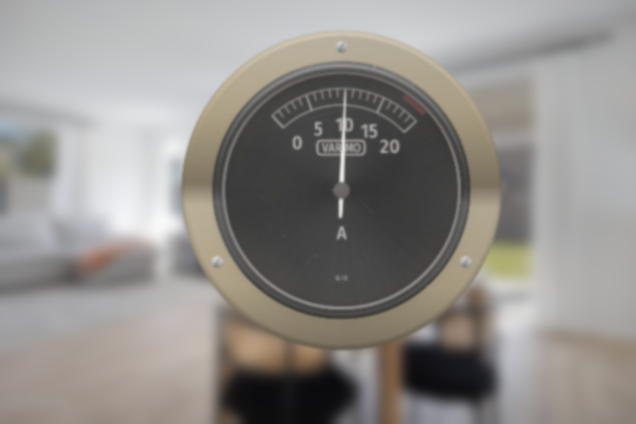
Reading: 10 A
